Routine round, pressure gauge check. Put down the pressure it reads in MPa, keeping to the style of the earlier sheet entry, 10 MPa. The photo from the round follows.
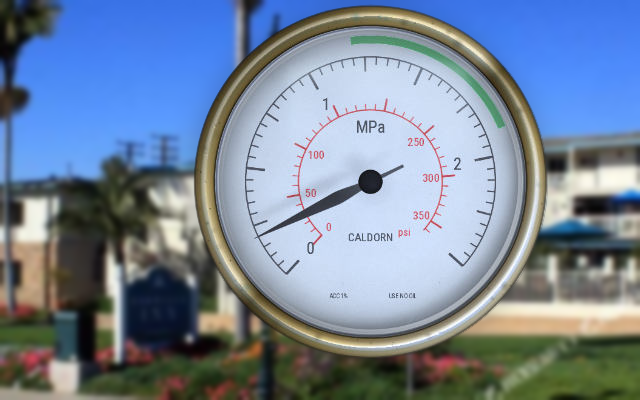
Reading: 0.2 MPa
